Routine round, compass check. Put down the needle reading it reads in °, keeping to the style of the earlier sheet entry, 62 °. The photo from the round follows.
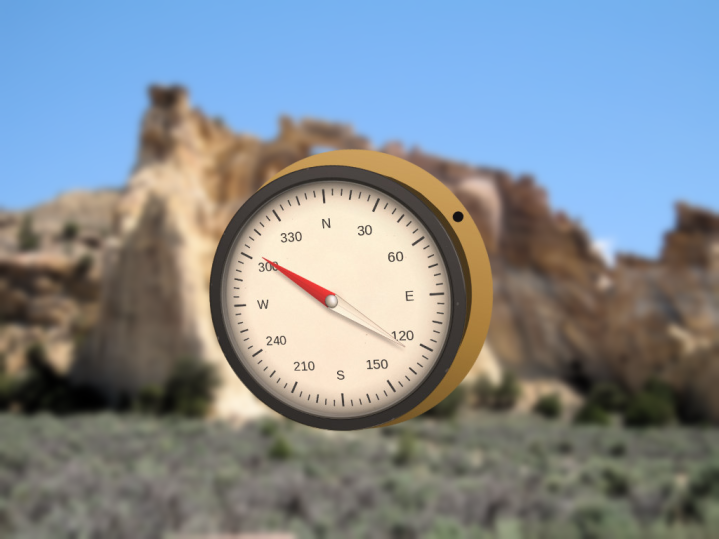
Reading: 305 °
